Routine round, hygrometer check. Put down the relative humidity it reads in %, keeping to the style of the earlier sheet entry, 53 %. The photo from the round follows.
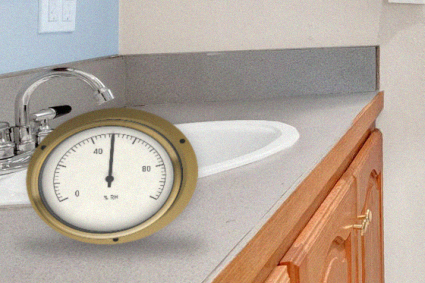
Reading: 50 %
